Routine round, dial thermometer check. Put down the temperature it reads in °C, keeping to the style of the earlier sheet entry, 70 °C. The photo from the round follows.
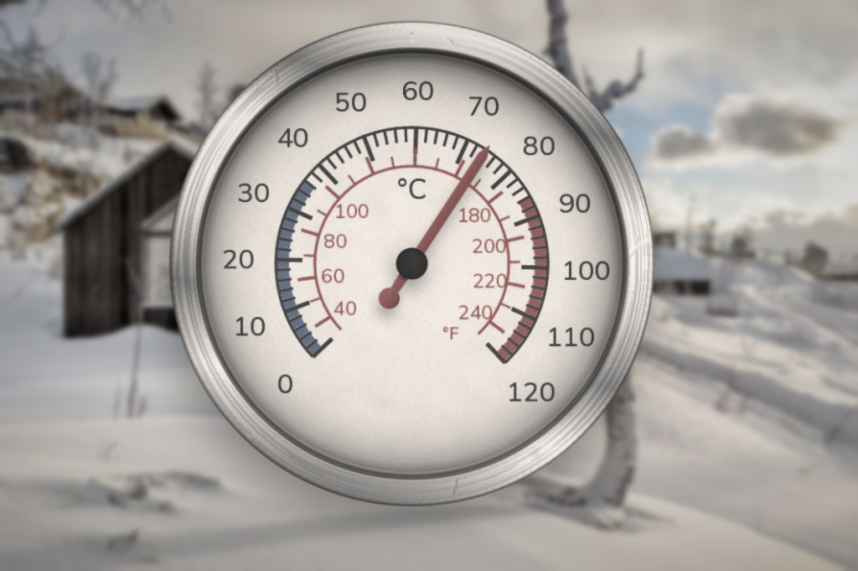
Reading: 74 °C
